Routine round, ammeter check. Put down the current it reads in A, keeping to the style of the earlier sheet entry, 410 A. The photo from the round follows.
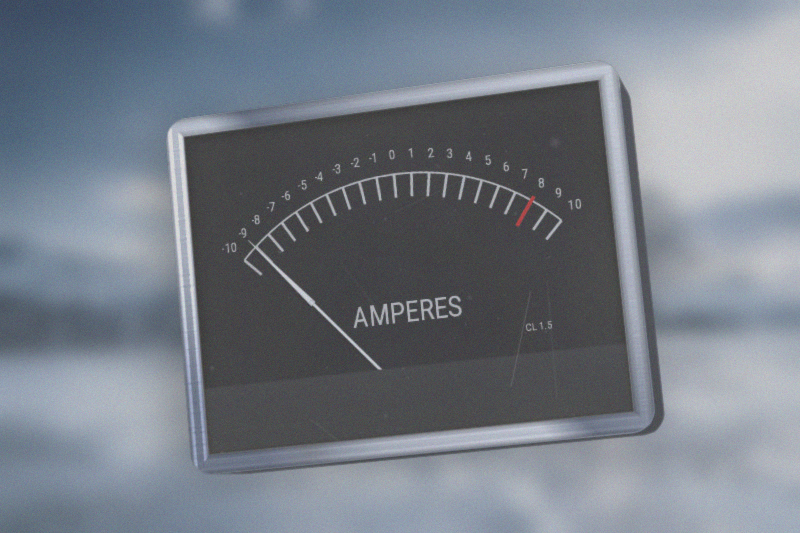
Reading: -9 A
